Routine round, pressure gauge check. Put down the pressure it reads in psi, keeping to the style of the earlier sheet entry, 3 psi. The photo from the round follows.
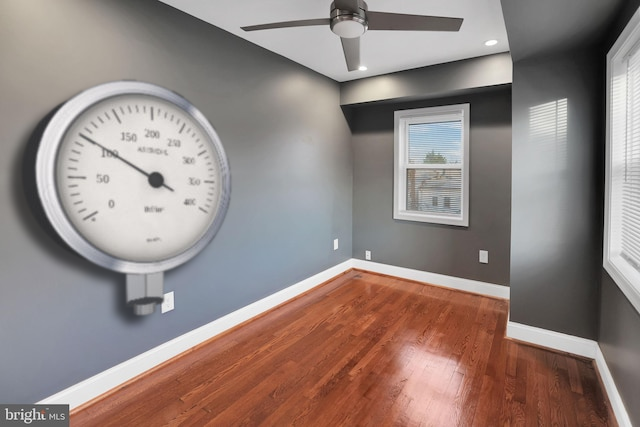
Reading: 100 psi
